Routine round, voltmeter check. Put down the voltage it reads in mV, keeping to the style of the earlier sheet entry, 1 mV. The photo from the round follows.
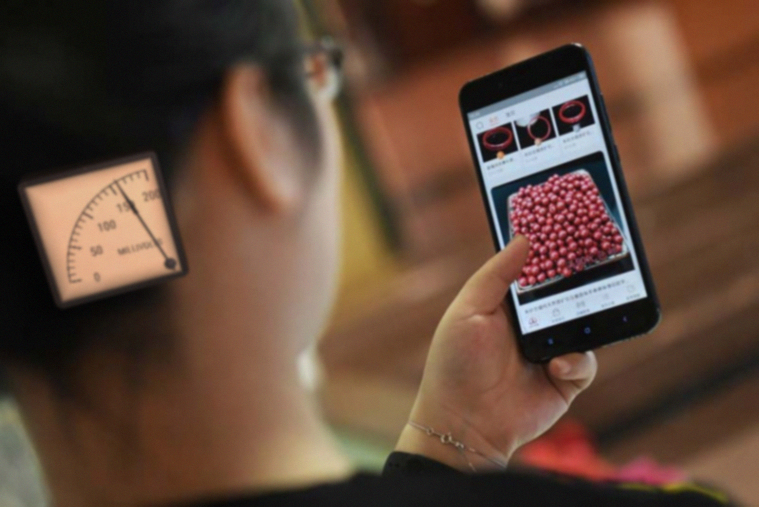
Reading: 160 mV
